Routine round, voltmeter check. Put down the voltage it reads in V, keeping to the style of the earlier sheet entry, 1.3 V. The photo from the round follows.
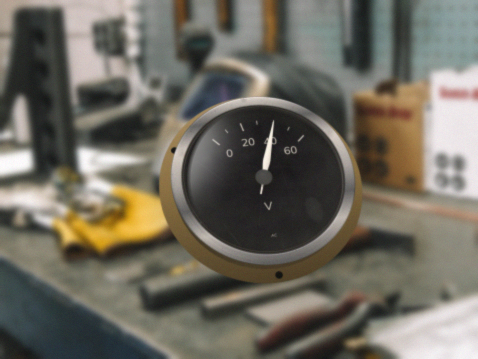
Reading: 40 V
